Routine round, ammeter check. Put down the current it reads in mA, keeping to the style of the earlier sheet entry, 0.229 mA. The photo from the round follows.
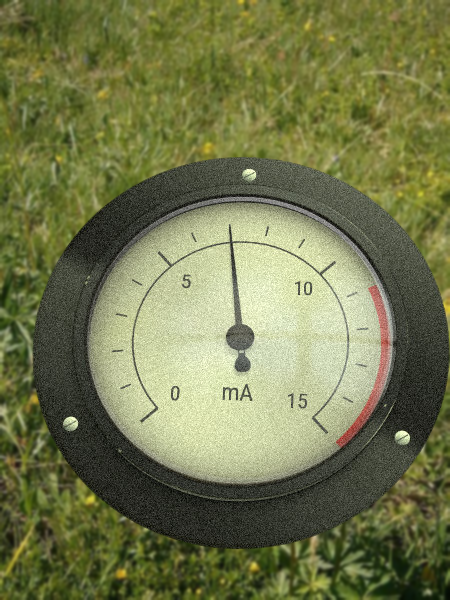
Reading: 7 mA
